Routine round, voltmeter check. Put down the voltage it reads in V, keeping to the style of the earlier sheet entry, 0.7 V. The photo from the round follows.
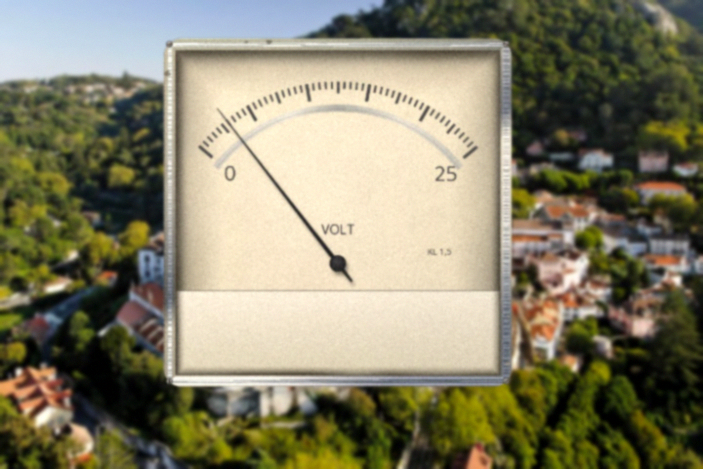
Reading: 3 V
